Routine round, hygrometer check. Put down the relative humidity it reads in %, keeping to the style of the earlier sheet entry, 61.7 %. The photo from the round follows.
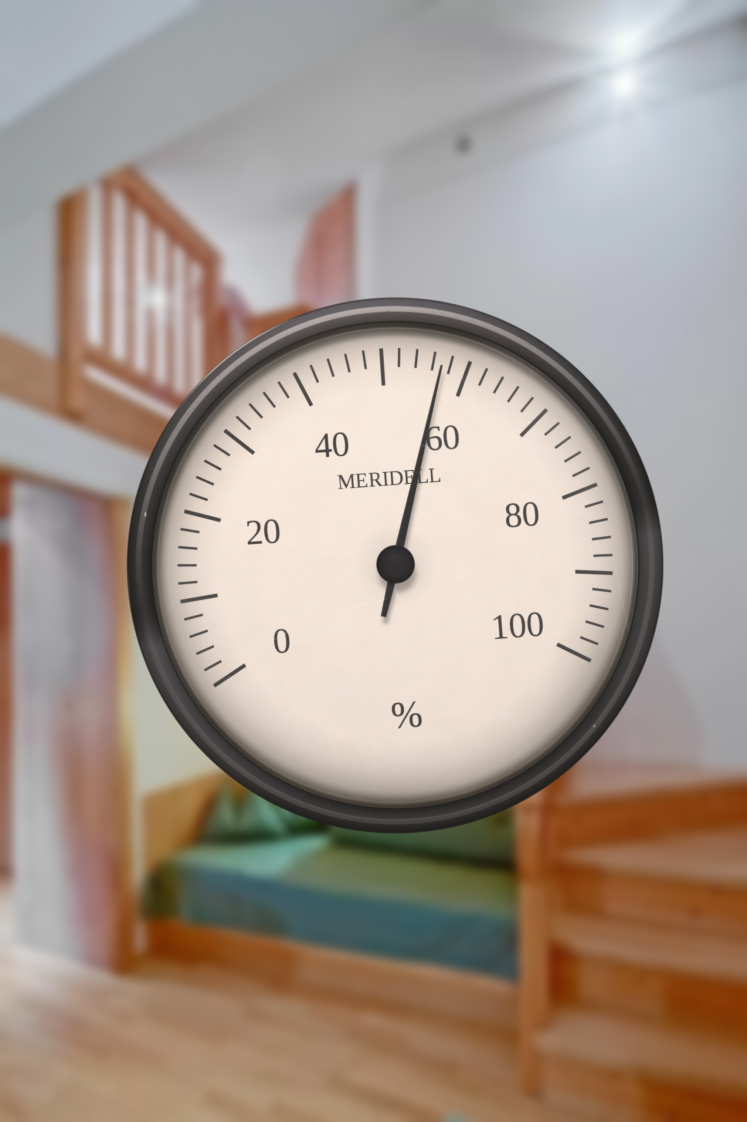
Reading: 57 %
